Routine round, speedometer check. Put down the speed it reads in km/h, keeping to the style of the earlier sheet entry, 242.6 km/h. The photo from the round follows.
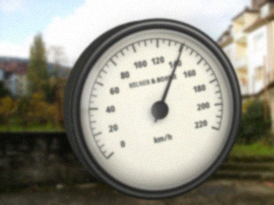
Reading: 140 km/h
